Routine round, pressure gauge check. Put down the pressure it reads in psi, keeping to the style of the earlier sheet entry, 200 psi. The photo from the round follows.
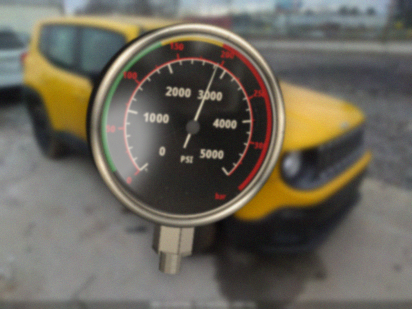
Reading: 2800 psi
